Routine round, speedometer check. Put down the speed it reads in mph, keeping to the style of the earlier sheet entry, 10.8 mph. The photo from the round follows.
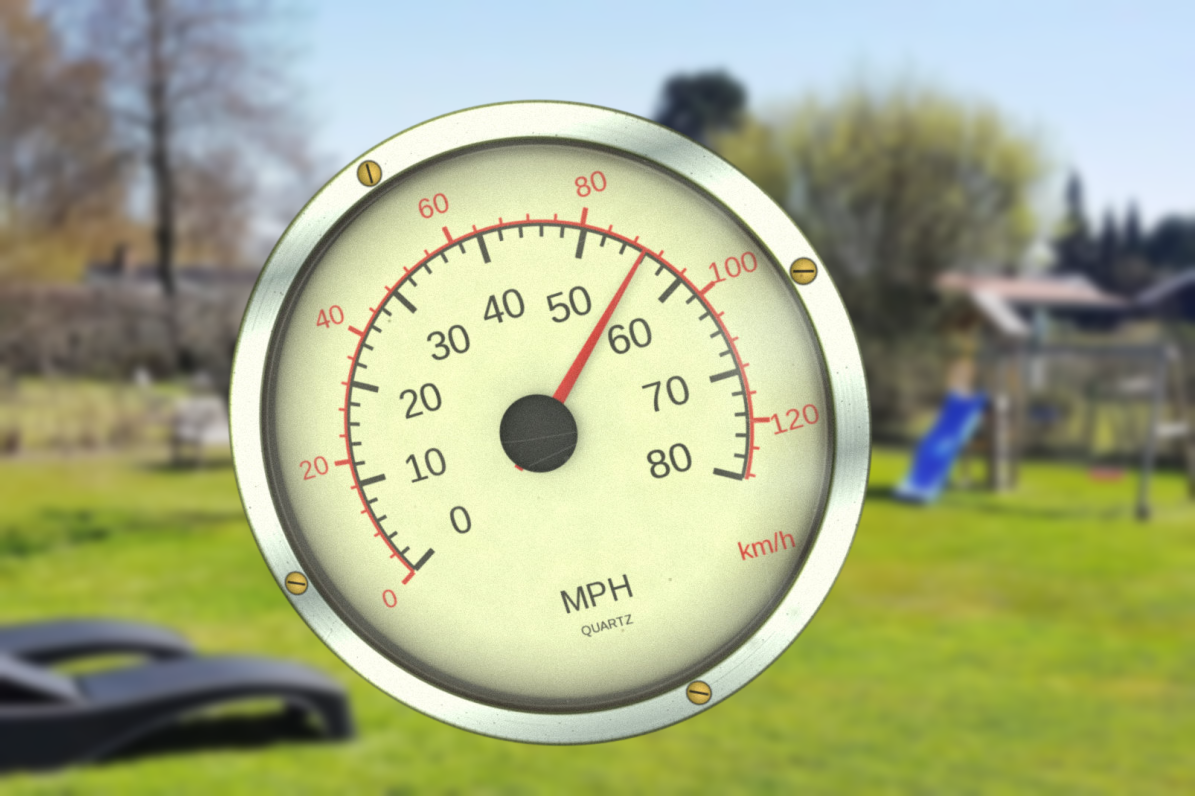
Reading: 56 mph
